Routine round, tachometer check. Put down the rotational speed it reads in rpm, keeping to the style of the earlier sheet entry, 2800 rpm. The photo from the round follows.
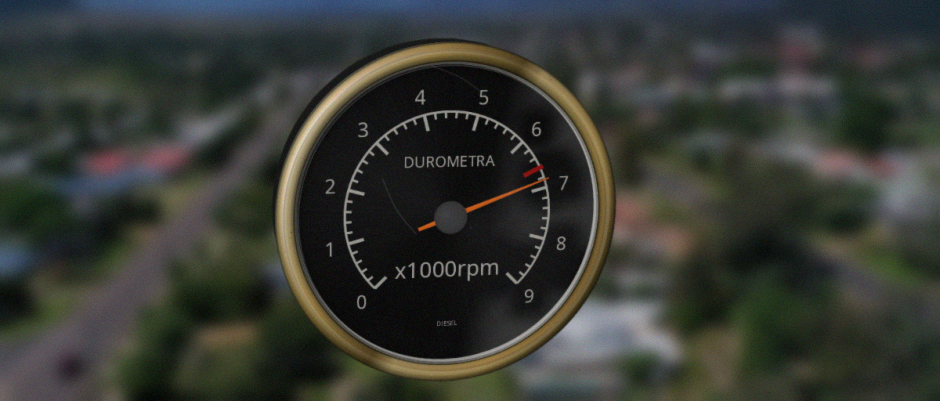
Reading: 6800 rpm
